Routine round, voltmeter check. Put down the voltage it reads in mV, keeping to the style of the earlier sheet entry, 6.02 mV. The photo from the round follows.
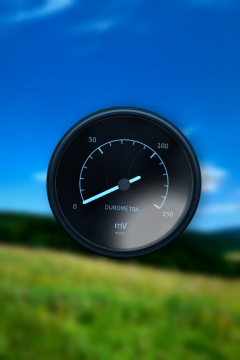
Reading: 0 mV
